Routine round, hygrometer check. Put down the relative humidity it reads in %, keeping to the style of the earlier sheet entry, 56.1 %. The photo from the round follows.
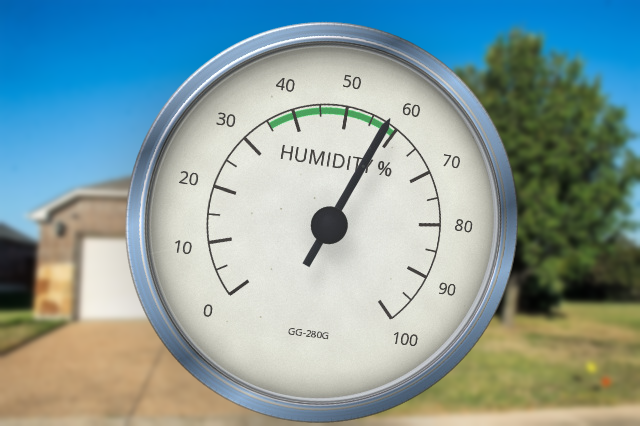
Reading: 57.5 %
